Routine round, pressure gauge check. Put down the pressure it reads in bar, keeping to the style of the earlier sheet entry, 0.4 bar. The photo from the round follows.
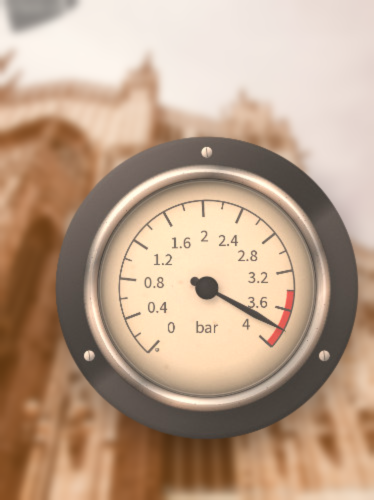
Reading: 3.8 bar
